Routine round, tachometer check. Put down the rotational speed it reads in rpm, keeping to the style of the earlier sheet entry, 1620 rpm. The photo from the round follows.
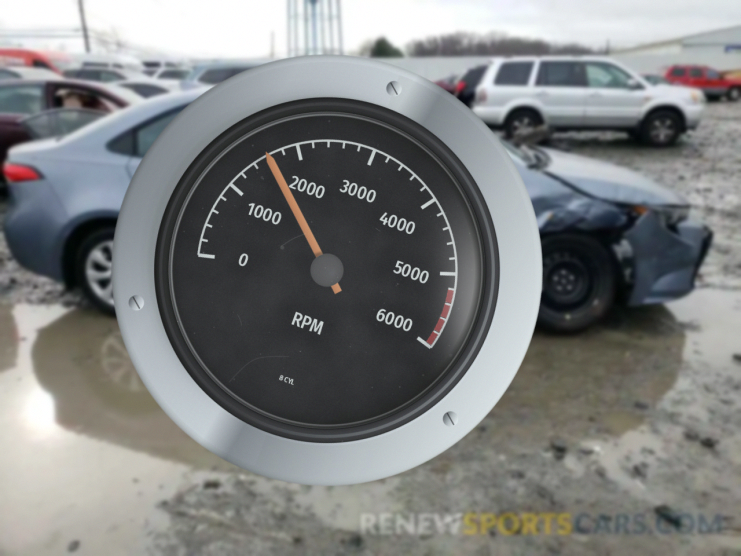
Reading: 1600 rpm
